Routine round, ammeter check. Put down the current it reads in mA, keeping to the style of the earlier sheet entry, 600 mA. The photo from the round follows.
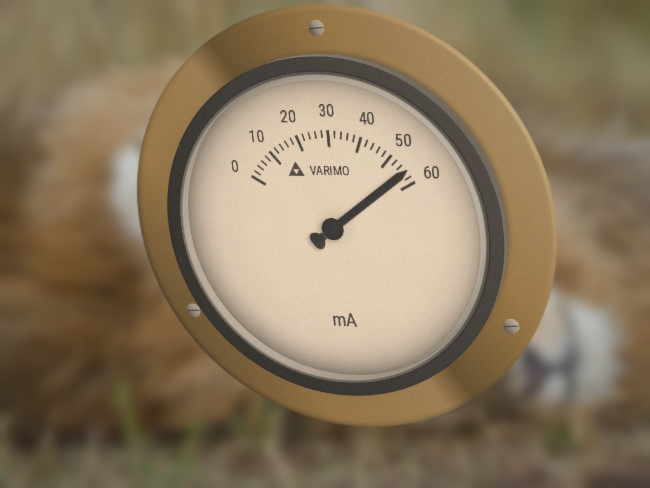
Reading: 56 mA
